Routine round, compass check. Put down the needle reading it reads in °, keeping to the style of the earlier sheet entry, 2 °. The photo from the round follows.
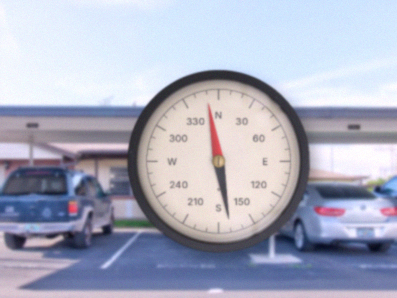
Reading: 350 °
